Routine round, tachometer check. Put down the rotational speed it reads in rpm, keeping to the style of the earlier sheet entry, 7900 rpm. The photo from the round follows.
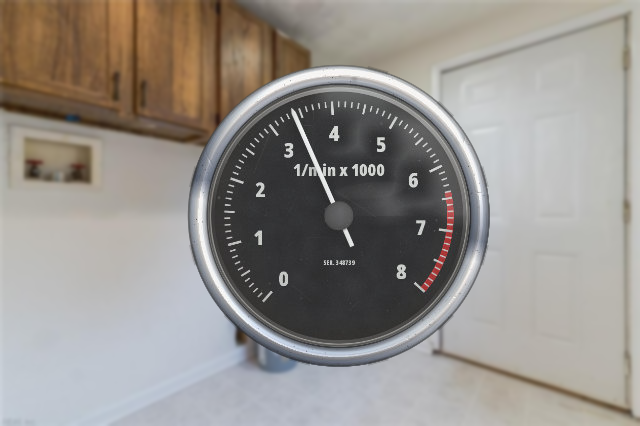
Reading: 3400 rpm
